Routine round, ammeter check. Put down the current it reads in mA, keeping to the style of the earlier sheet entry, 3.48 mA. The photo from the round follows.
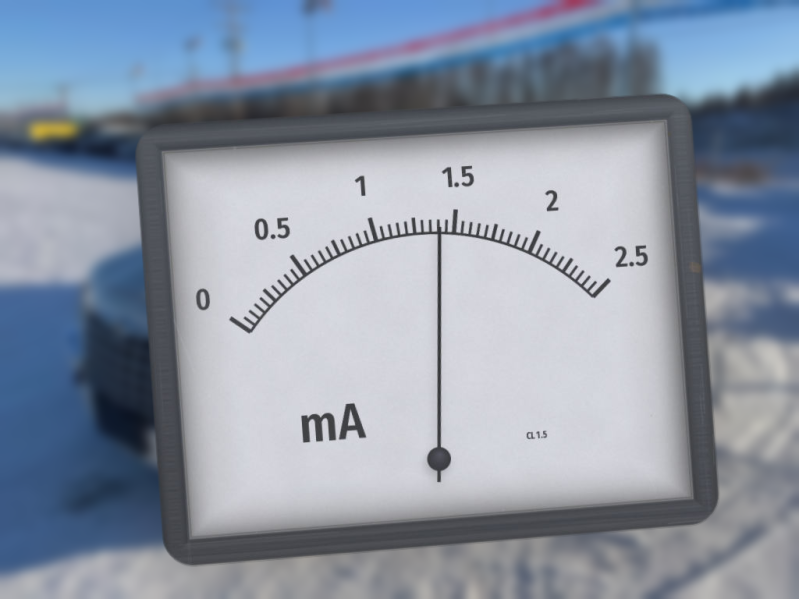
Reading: 1.4 mA
